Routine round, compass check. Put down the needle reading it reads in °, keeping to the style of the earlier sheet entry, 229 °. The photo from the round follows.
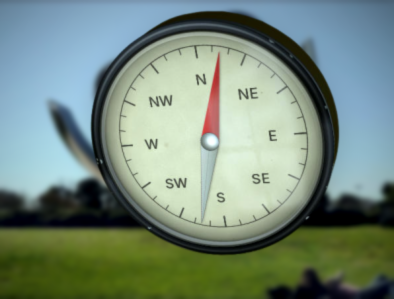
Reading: 15 °
